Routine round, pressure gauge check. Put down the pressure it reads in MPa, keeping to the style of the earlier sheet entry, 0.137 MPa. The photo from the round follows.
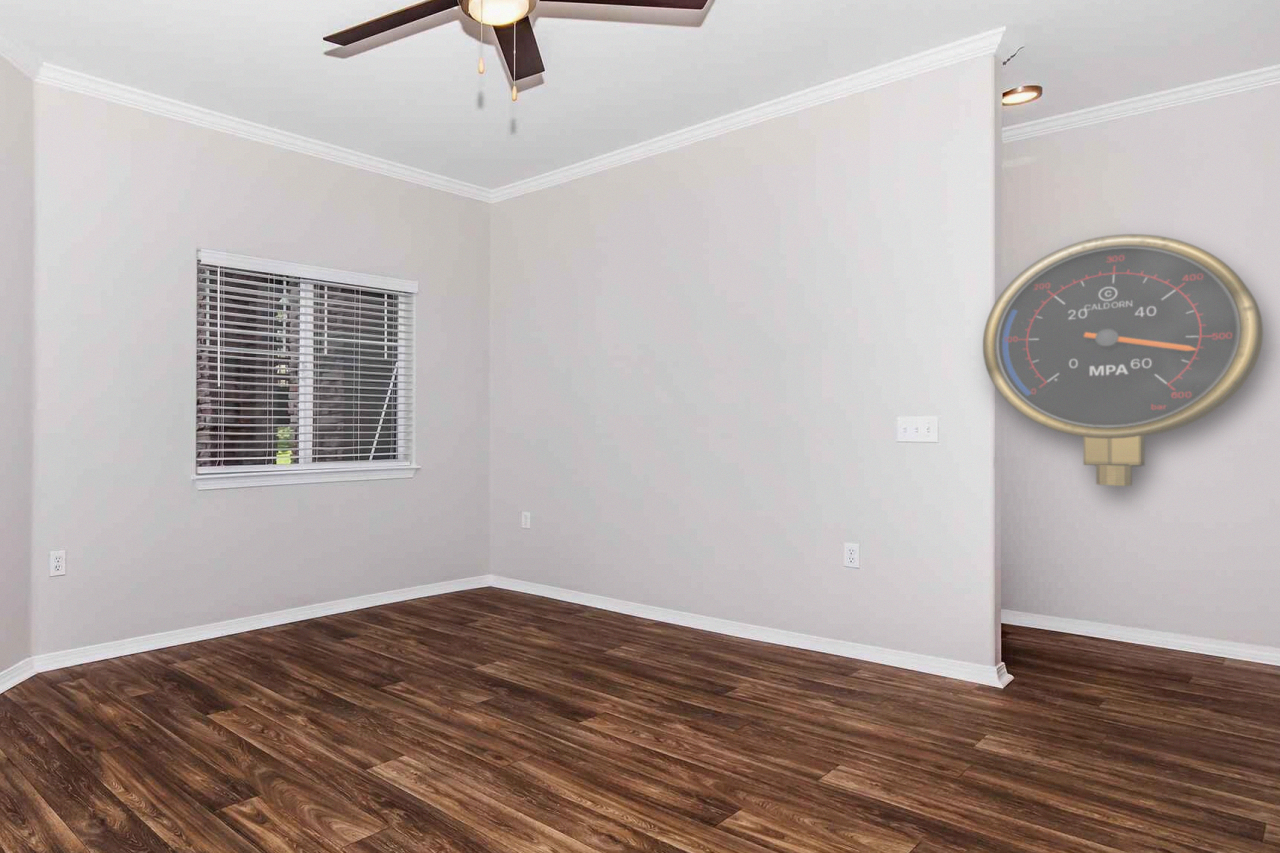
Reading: 52.5 MPa
